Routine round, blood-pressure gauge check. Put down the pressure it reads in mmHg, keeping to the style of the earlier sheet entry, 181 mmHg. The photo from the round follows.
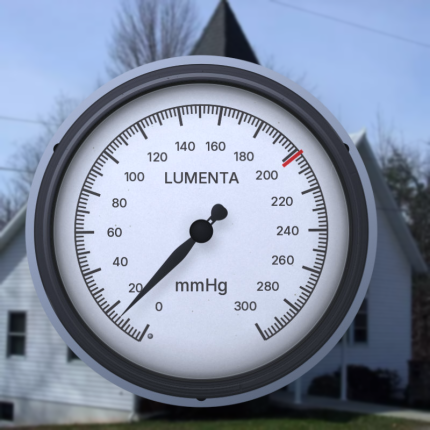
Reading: 14 mmHg
